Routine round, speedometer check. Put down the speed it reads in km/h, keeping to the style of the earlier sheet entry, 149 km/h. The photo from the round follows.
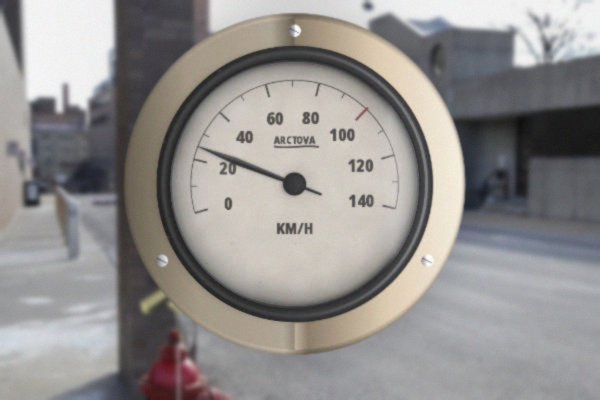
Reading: 25 km/h
